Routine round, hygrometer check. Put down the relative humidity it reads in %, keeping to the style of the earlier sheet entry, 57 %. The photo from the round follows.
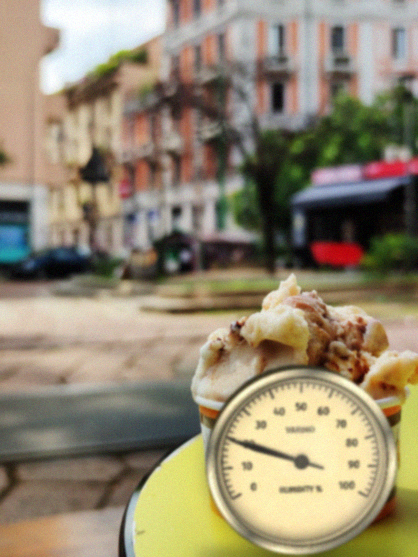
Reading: 20 %
